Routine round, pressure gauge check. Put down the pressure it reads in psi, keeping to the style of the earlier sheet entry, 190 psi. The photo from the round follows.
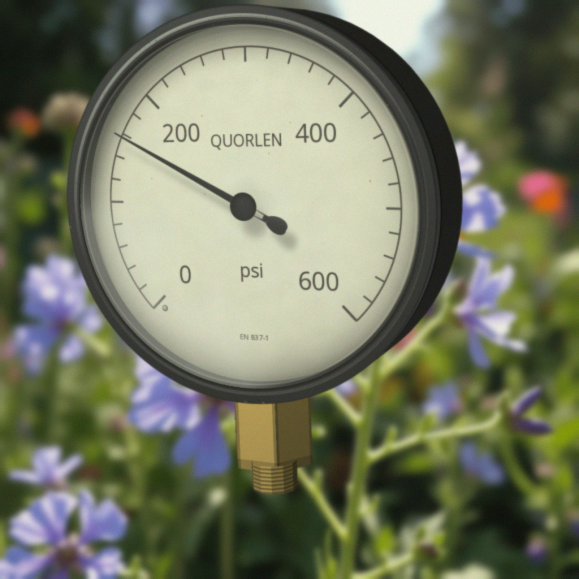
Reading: 160 psi
